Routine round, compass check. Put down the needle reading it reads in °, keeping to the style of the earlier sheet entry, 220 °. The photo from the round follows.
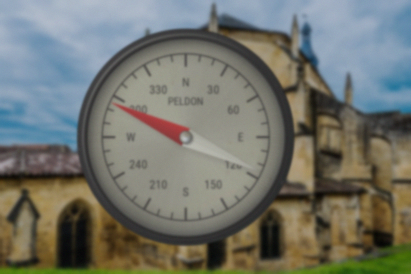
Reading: 295 °
